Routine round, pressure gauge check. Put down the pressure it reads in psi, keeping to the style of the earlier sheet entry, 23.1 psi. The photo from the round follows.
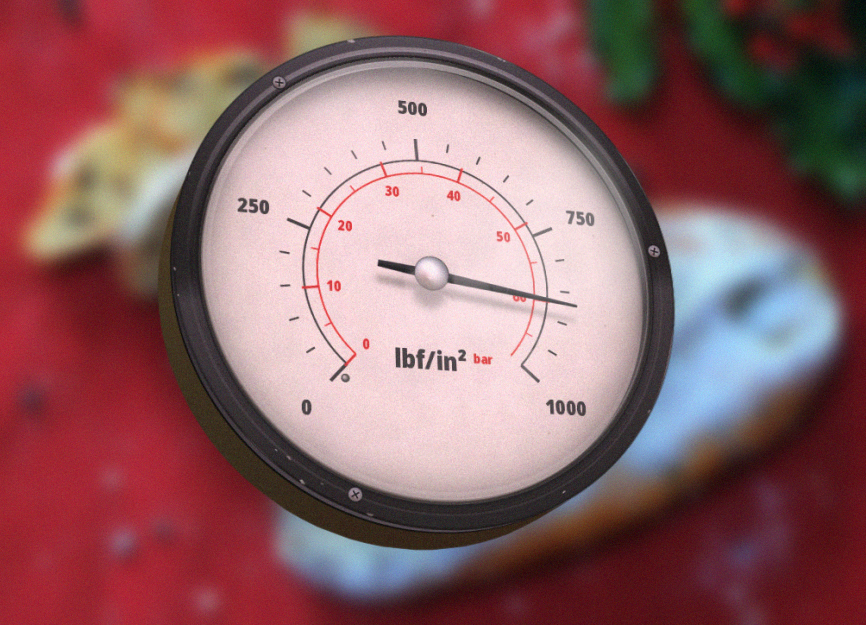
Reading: 875 psi
